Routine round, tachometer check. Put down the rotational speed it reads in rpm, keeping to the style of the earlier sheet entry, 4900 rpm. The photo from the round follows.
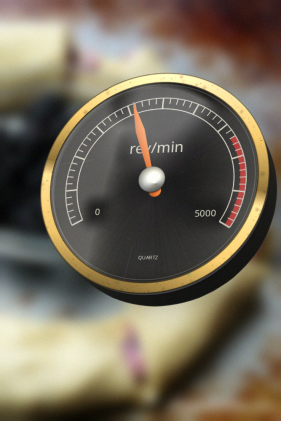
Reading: 2100 rpm
